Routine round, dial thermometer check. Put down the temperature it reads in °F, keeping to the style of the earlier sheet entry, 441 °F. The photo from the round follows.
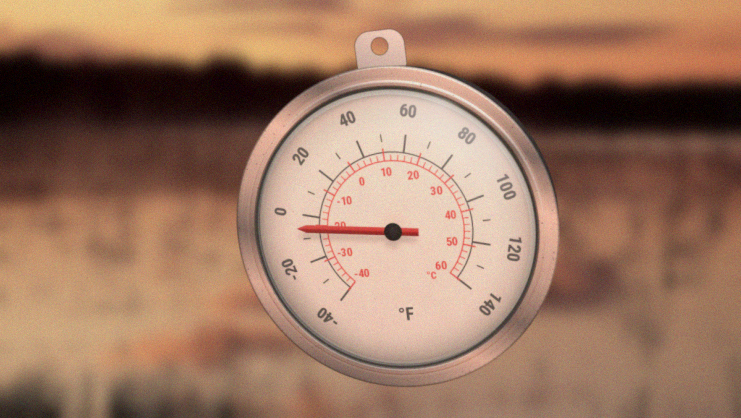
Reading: -5 °F
